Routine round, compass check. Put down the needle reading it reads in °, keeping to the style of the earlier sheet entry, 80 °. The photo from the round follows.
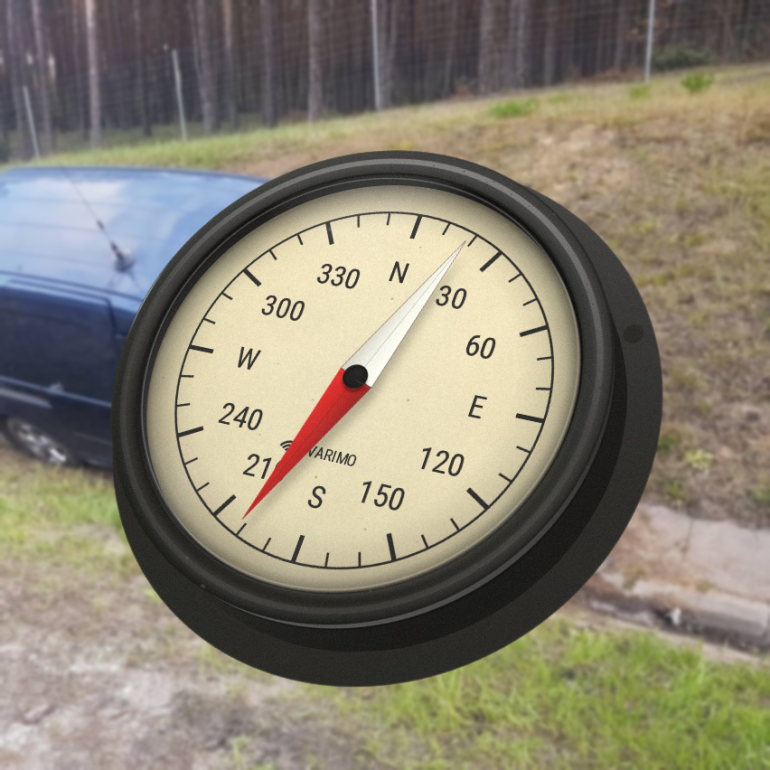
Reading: 200 °
